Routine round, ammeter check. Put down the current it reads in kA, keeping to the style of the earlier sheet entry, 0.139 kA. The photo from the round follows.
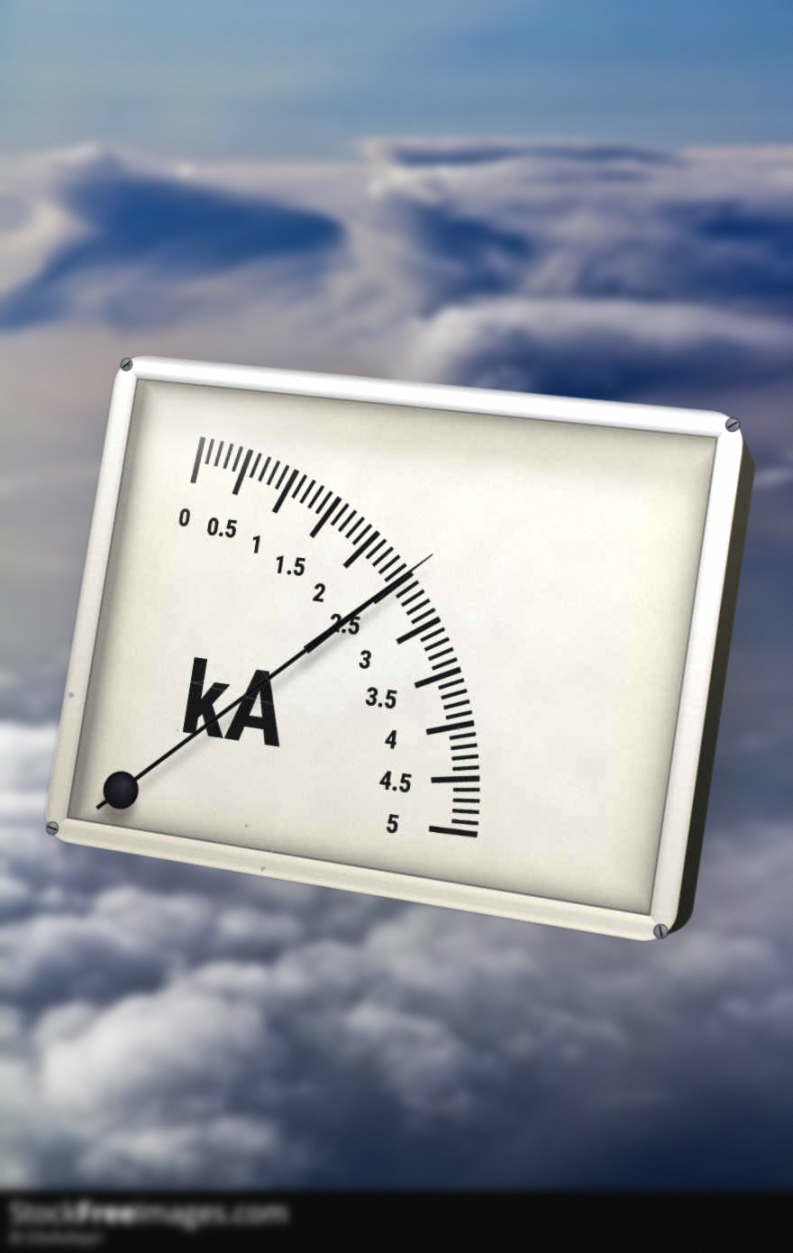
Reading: 2.5 kA
